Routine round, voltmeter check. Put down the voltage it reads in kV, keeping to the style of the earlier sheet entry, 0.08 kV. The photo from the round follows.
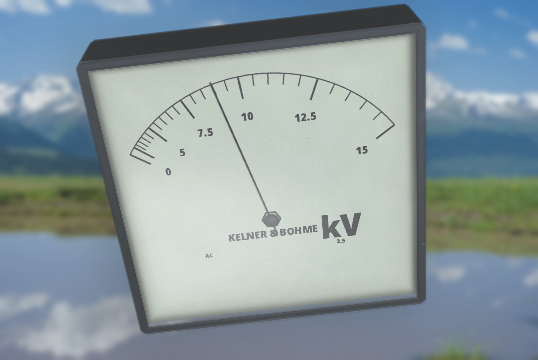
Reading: 9 kV
